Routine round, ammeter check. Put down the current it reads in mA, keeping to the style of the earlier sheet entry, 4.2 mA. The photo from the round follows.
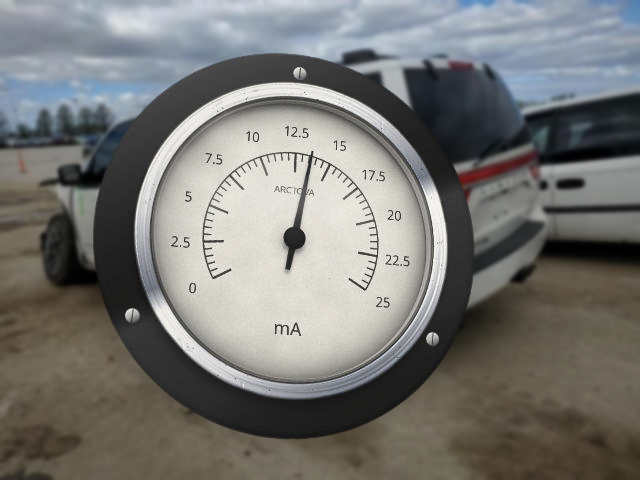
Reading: 13.5 mA
